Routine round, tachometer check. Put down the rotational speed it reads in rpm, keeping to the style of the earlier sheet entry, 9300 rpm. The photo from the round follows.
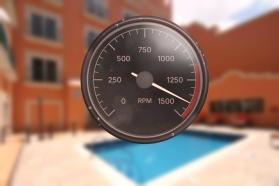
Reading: 1400 rpm
